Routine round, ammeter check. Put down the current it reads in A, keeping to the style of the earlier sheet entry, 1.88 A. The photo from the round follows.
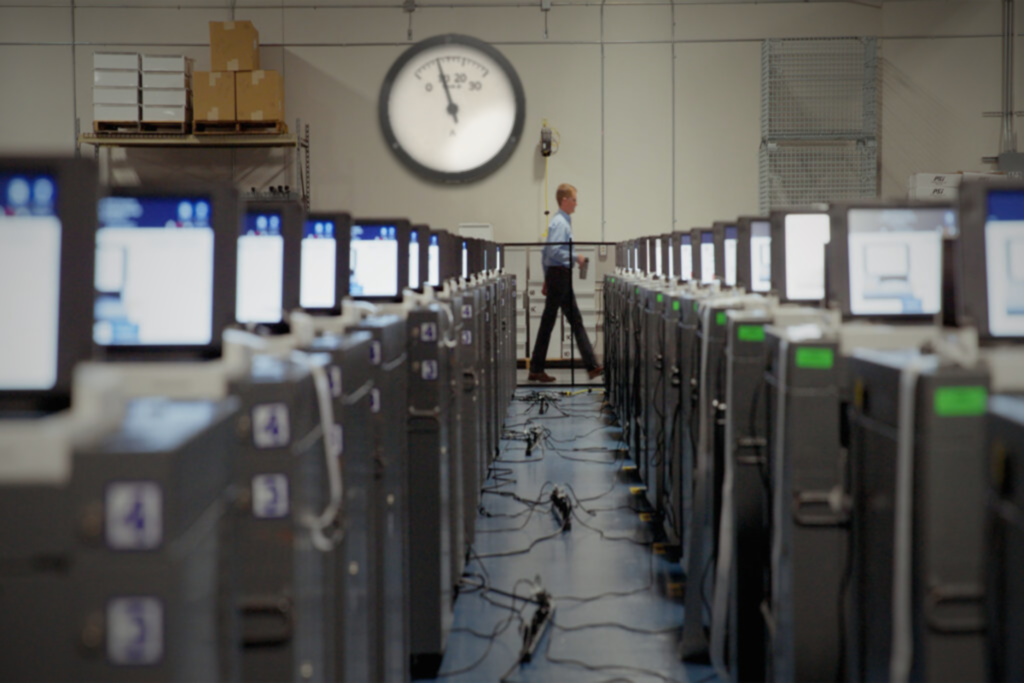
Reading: 10 A
